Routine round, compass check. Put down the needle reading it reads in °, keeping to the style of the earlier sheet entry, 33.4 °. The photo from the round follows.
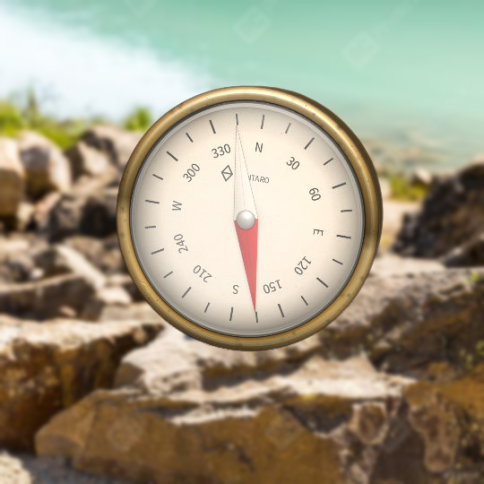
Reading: 165 °
